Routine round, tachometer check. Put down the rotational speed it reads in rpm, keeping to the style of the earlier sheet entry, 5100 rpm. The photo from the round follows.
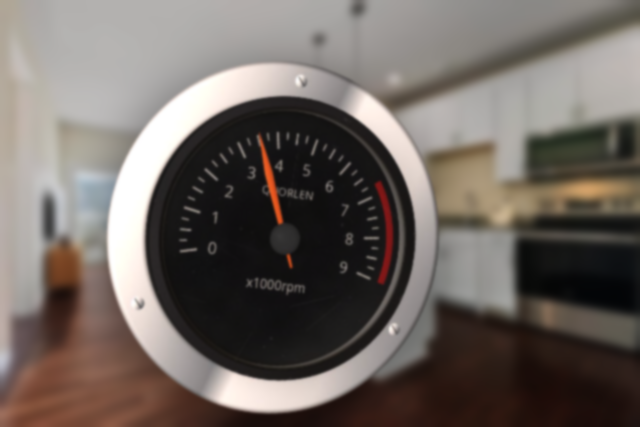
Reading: 3500 rpm
